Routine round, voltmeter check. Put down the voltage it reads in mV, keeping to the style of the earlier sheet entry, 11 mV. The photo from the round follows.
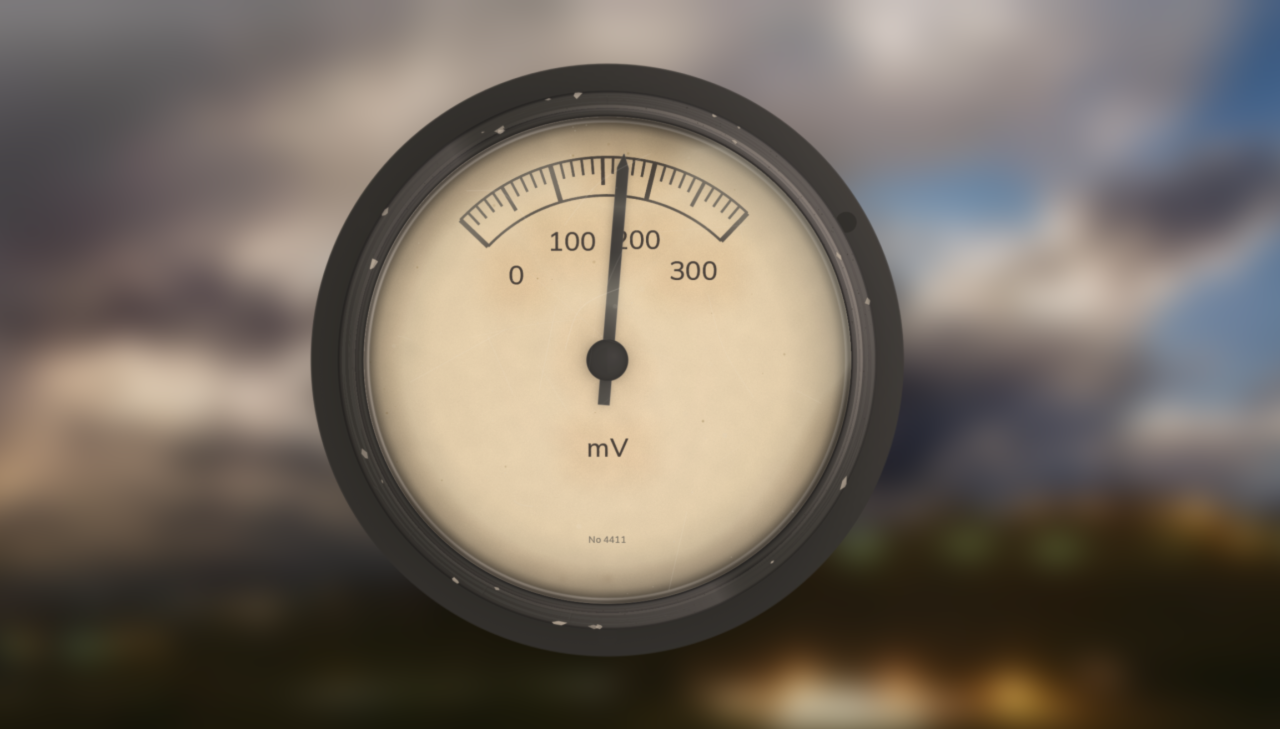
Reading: 170 mV
